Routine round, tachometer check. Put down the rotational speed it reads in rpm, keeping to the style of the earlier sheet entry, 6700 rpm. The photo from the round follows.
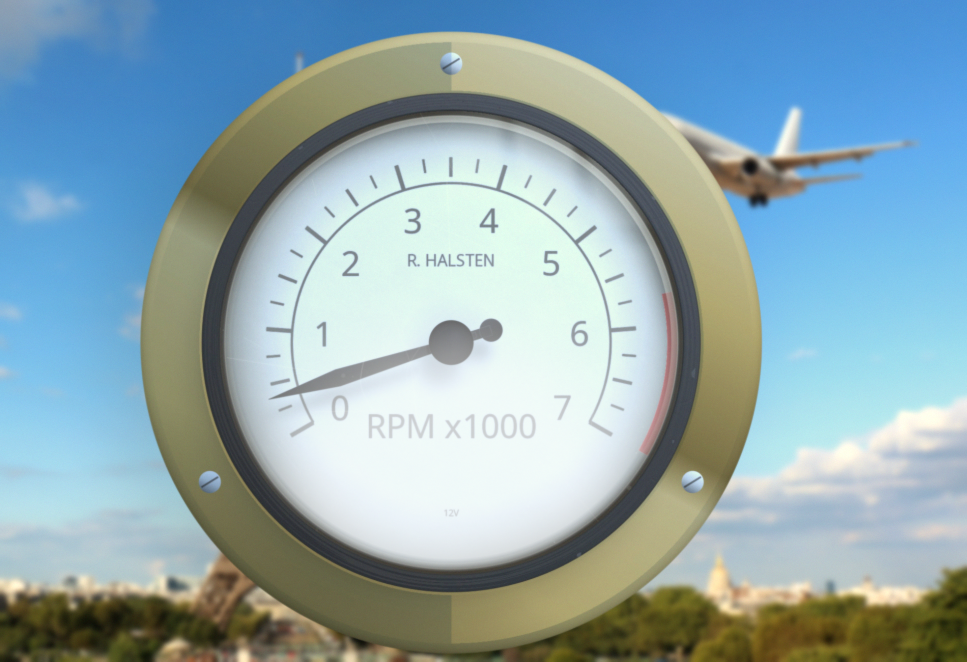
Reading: 375 rpm
